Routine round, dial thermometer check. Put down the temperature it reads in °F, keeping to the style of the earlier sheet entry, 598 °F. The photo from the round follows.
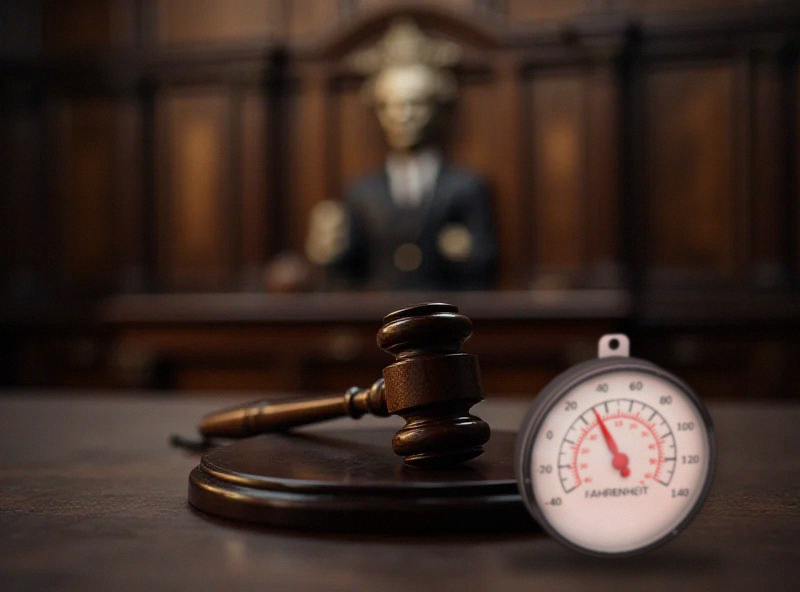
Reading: 30 °F
